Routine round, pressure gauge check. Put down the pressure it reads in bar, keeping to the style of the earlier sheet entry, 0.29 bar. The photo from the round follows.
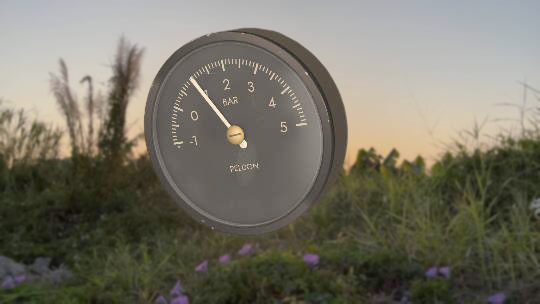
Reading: 1 bar
